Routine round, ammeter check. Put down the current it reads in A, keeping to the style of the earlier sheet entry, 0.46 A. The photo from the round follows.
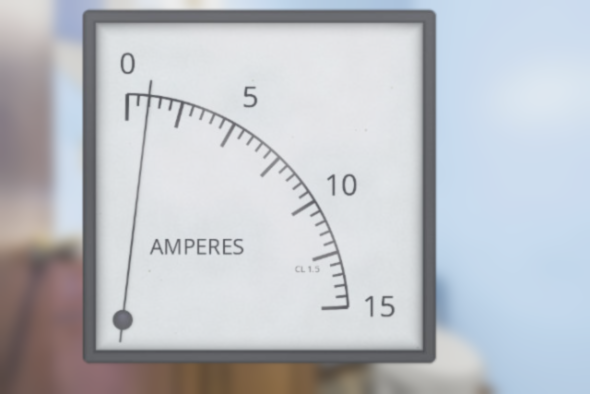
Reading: 1 A
